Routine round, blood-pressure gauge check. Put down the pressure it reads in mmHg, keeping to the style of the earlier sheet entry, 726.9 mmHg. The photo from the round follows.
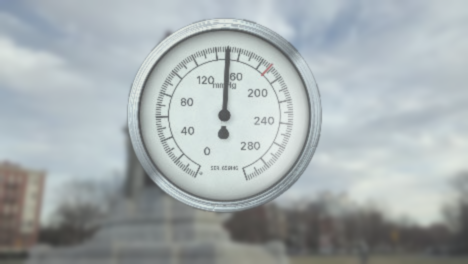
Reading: 150 mmHg
